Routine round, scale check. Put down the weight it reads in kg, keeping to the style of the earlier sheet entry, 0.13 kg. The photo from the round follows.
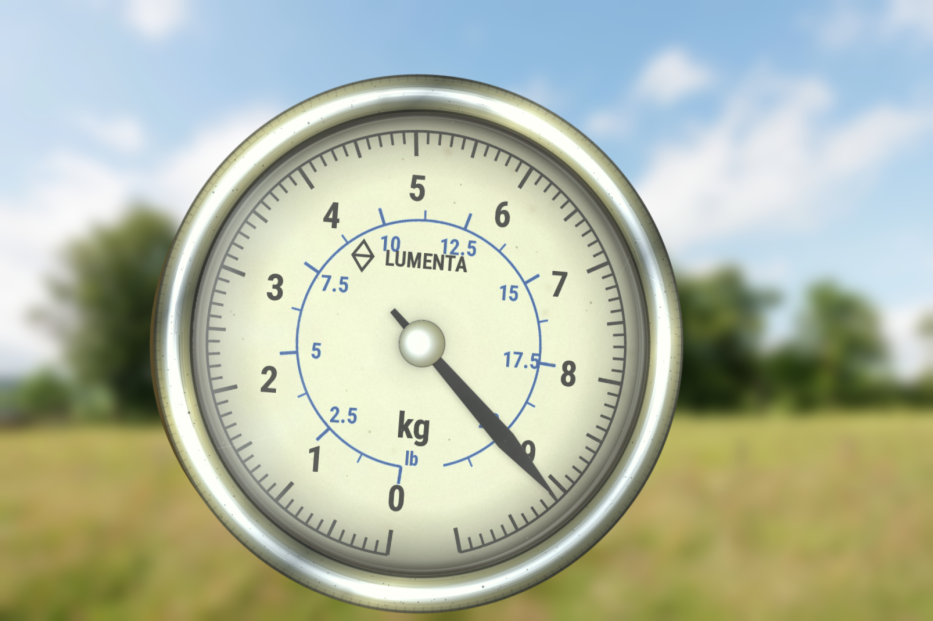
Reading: 9.1 kg
